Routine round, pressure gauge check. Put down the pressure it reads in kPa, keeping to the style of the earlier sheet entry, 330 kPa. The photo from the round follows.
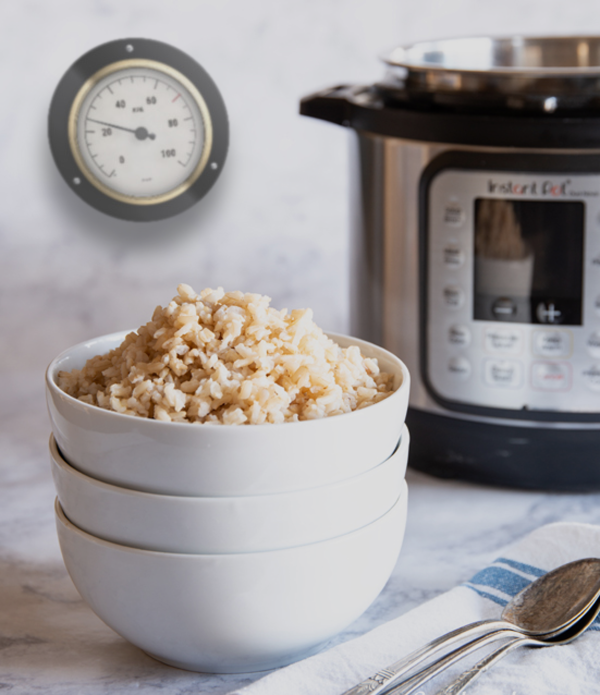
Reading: 25 kPa
